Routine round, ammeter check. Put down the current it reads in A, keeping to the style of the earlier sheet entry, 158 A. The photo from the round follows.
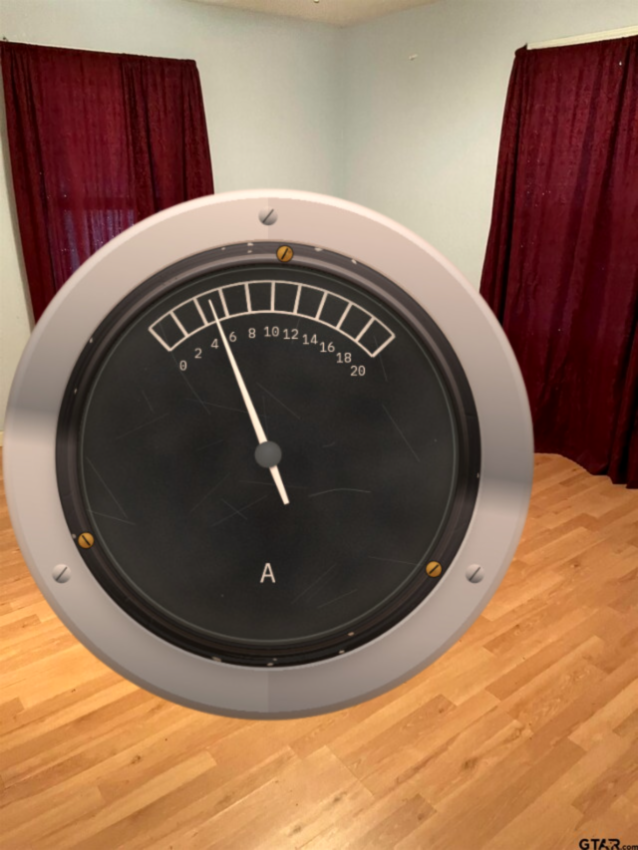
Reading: 5 A
